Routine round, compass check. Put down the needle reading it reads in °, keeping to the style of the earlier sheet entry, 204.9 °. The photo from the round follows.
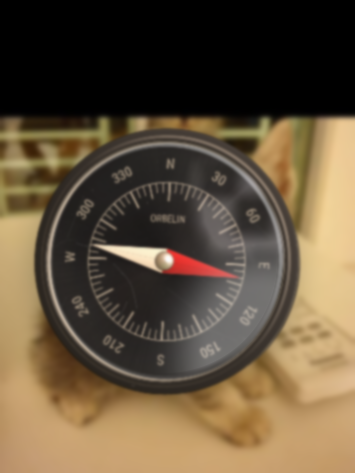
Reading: 100 °
